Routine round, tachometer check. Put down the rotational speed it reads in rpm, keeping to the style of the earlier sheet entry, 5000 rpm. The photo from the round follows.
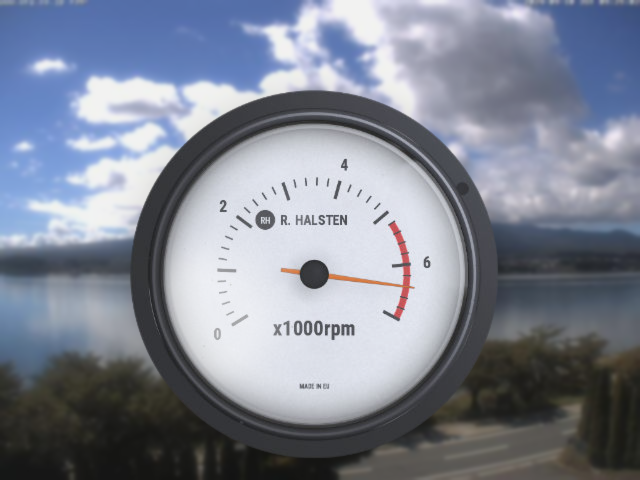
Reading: 6400 rpm
